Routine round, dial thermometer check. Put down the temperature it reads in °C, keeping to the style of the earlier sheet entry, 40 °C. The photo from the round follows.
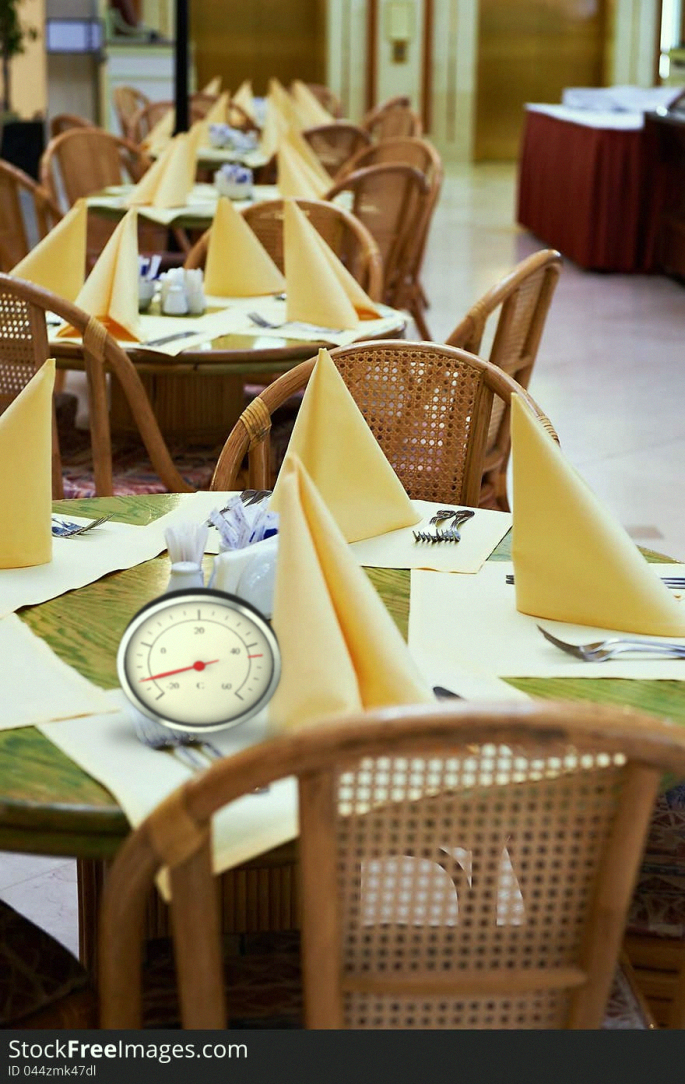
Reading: -12 °C
